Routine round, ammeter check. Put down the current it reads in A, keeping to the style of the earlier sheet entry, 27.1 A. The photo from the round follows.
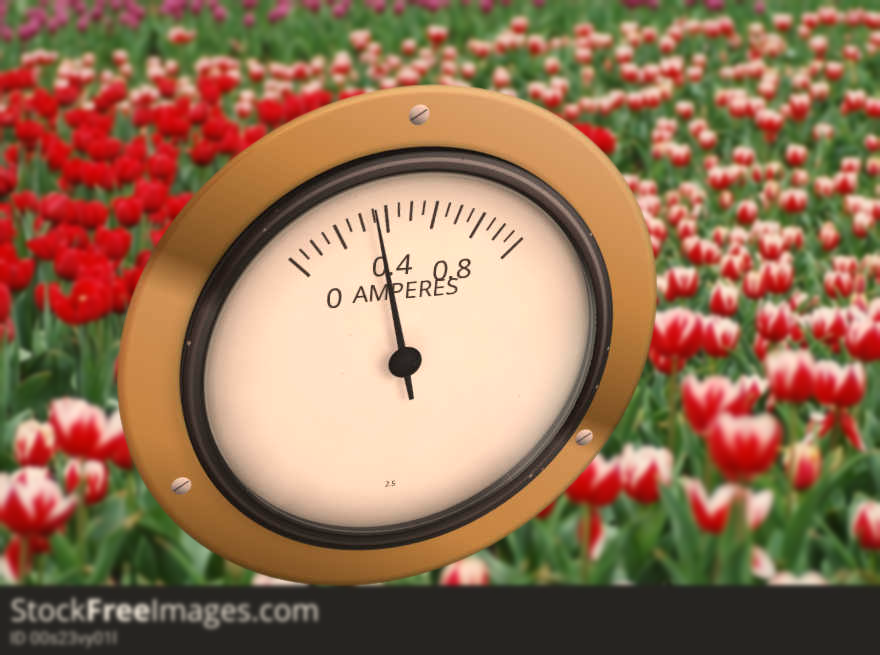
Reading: 0.35 A
